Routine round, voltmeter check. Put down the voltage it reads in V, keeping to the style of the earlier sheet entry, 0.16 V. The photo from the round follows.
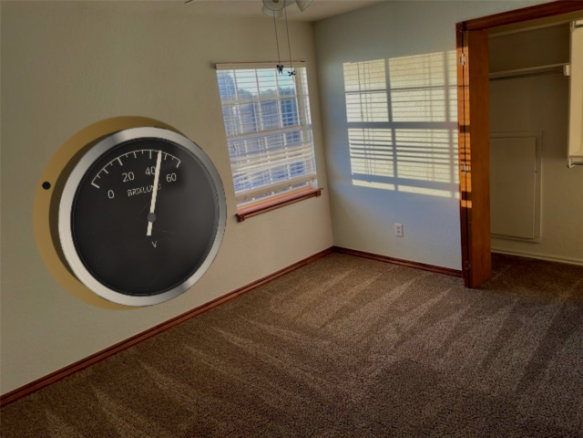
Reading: 45 V
